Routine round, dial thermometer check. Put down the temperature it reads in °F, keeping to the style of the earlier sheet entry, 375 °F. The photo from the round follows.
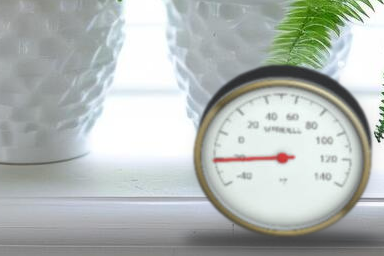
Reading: -20 °F
